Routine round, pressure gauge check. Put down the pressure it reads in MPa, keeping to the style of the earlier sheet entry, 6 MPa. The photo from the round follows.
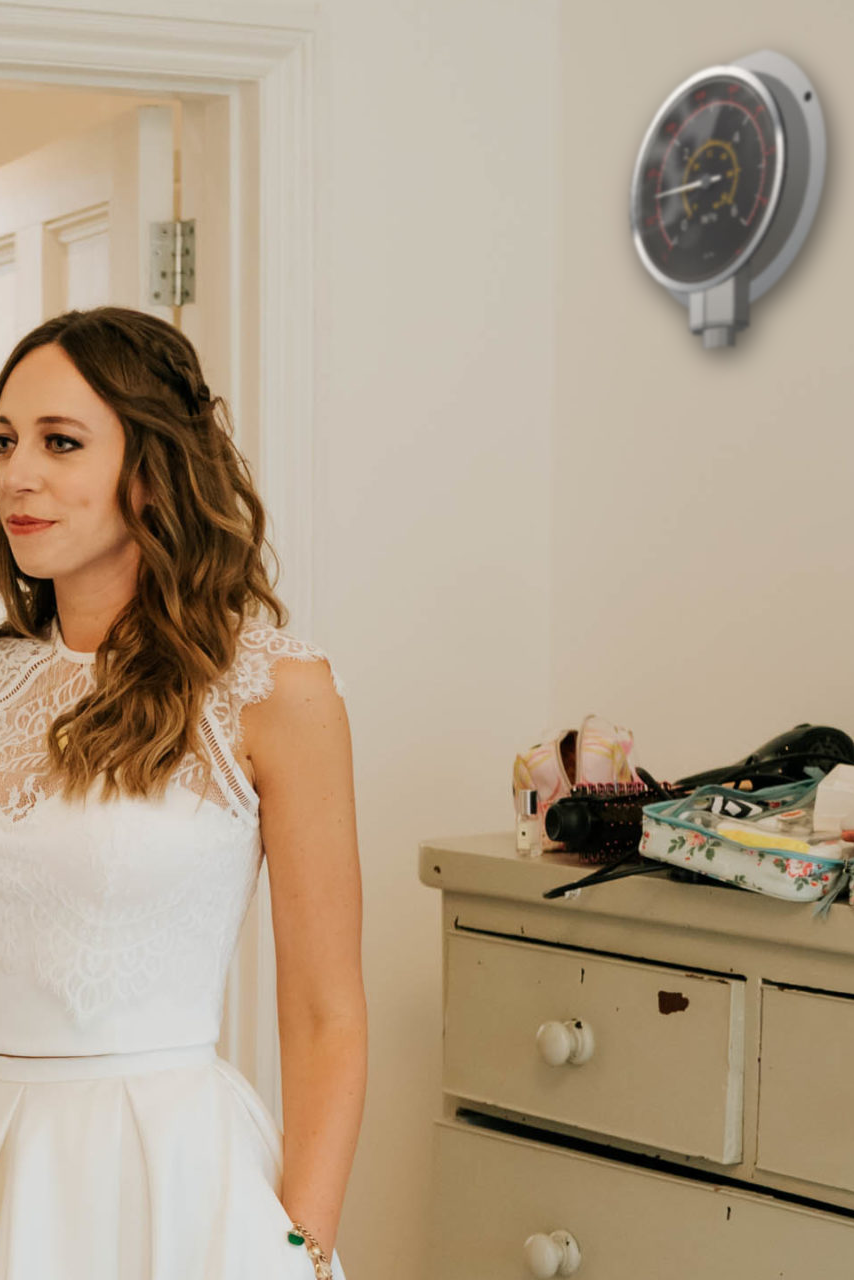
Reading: 1 MPa
